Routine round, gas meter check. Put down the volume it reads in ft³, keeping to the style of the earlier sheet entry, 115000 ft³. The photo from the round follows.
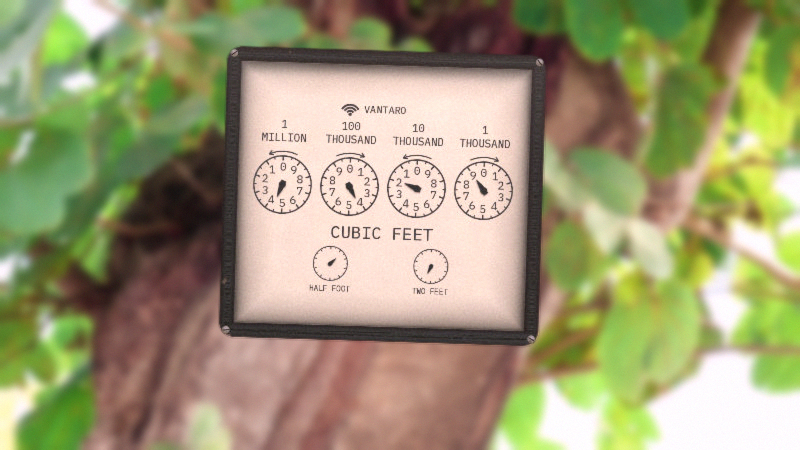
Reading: 441900 ft³
